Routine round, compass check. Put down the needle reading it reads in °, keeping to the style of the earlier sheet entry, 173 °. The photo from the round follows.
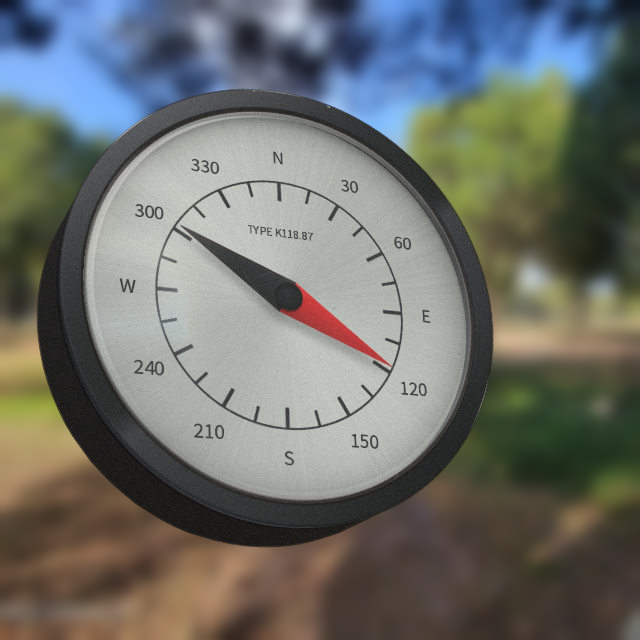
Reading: 120 °
